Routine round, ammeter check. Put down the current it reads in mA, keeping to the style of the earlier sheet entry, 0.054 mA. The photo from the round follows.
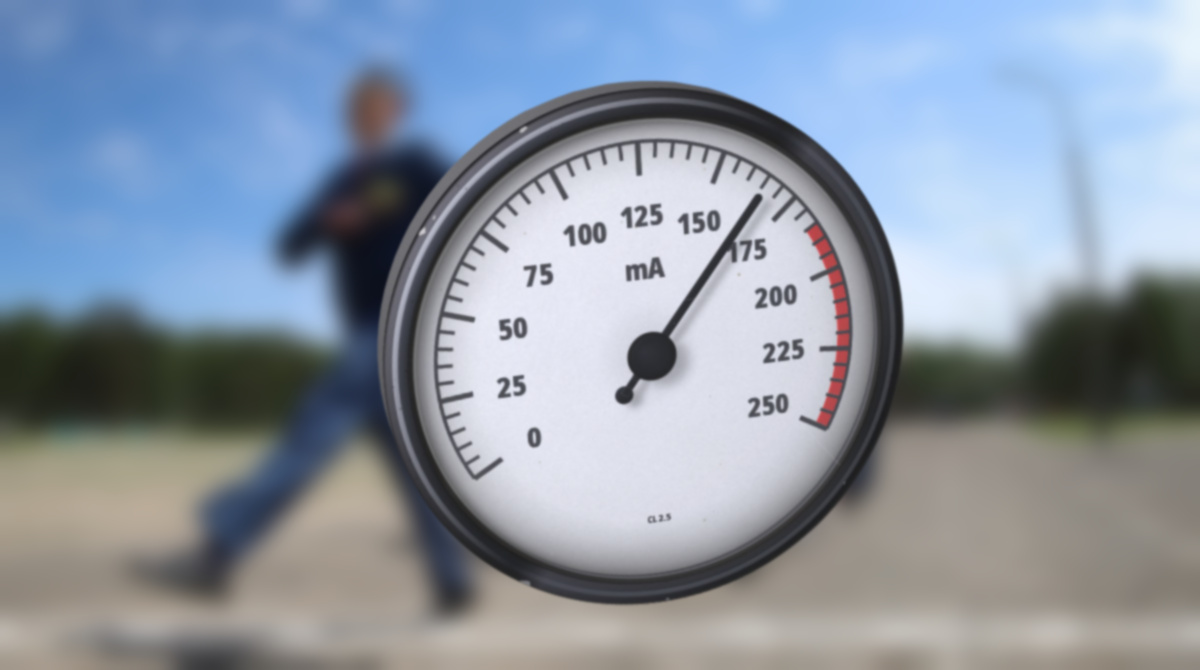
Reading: 165 mA
